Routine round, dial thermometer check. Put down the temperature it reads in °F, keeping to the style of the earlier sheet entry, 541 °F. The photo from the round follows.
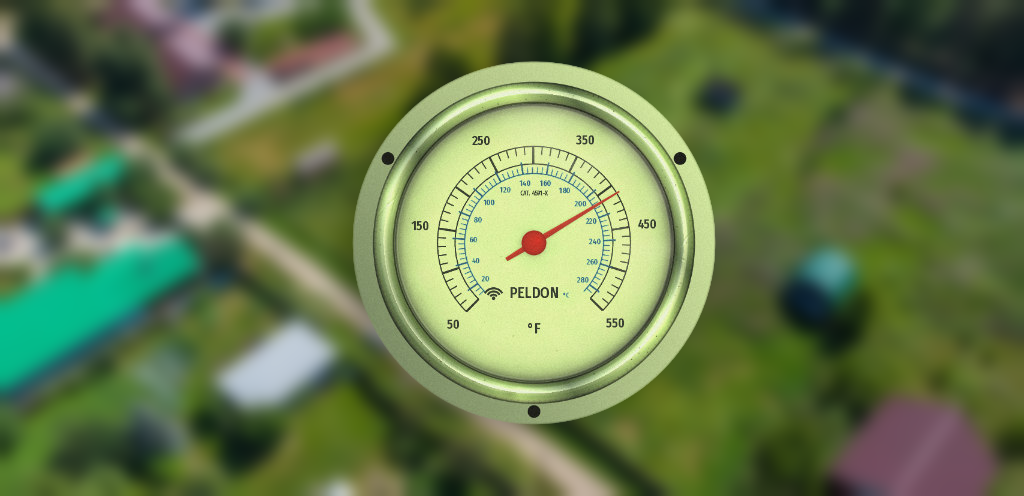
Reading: 410 °F
